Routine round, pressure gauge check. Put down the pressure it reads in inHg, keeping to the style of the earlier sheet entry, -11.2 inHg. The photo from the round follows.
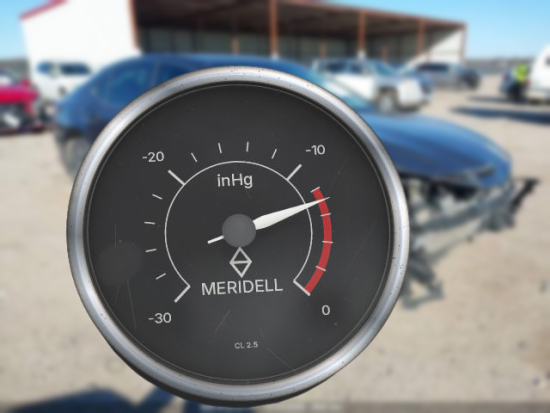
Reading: -7 inHg
